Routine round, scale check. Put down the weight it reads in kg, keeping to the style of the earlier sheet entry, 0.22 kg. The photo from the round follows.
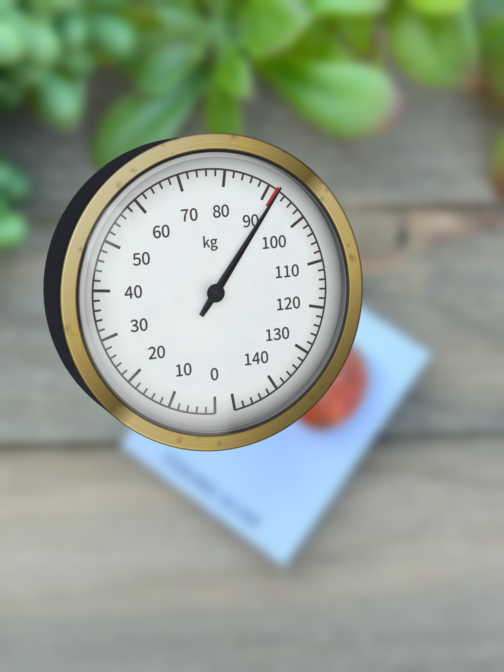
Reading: 92 kg
